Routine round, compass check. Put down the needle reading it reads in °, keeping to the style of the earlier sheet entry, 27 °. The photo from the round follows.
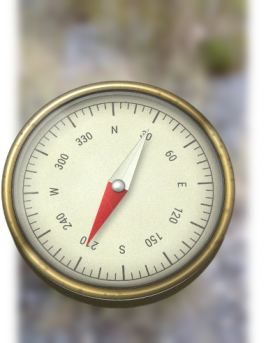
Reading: 210 °
